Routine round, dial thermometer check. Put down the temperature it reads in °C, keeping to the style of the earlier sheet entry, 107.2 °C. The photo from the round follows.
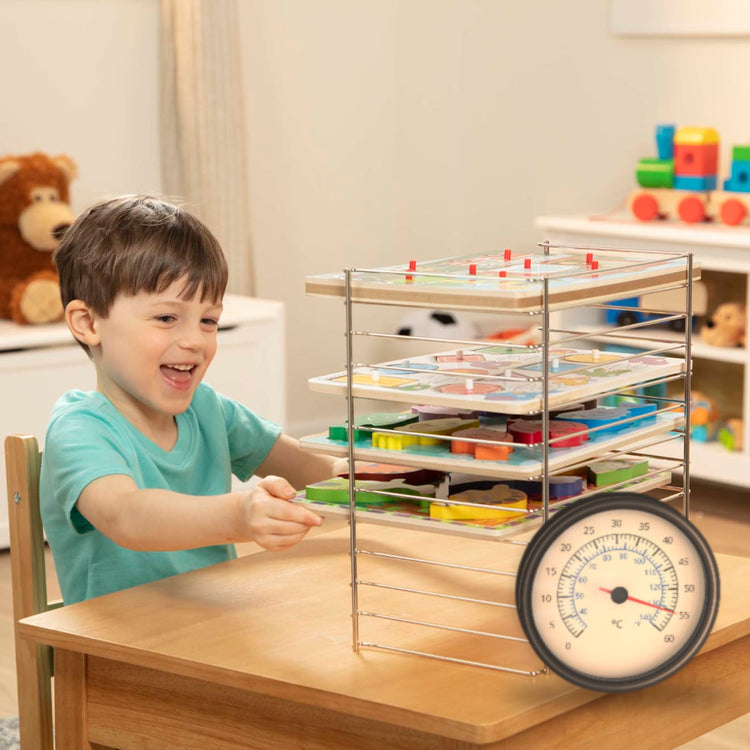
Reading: 55 °C
